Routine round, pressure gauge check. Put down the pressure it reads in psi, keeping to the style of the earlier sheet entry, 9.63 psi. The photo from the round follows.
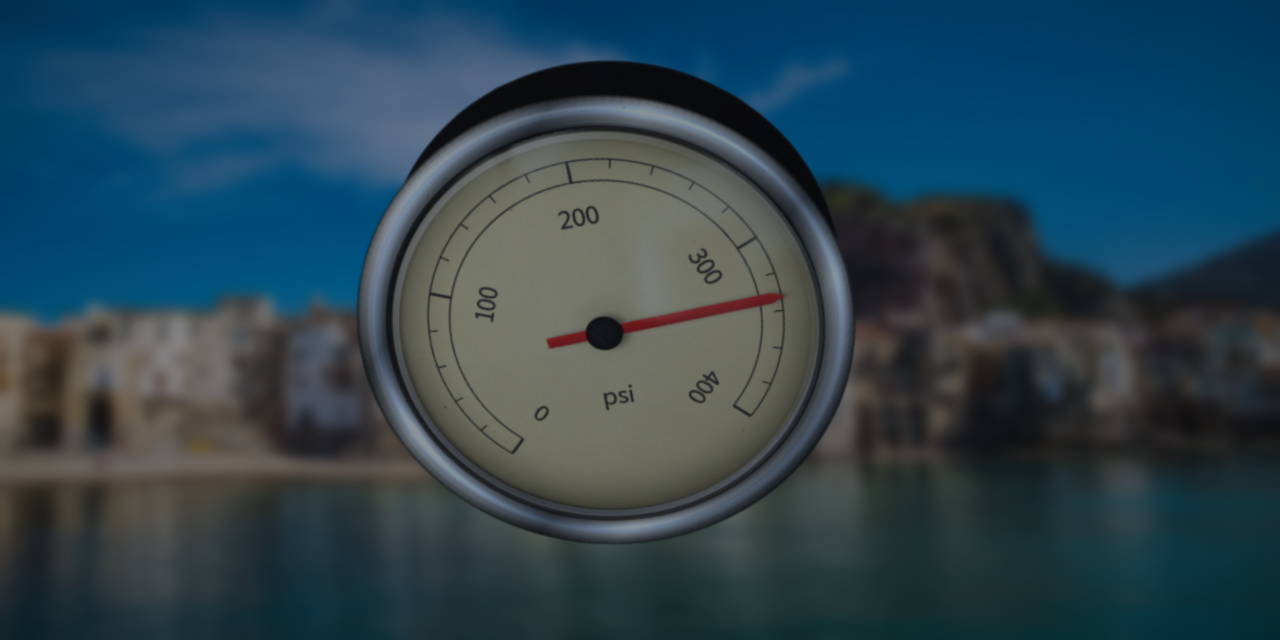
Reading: 330 psi
